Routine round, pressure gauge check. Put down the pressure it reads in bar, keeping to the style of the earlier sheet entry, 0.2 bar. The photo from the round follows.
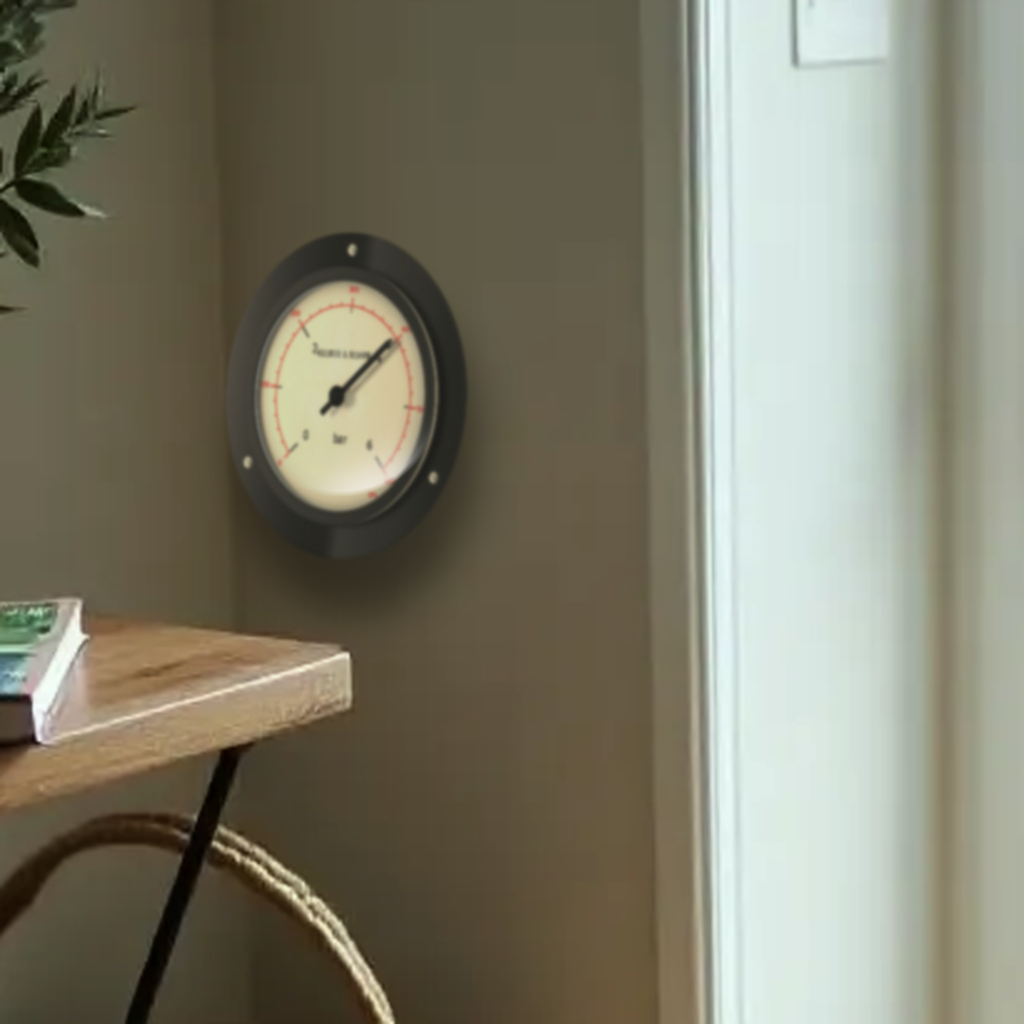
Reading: 4 bar
